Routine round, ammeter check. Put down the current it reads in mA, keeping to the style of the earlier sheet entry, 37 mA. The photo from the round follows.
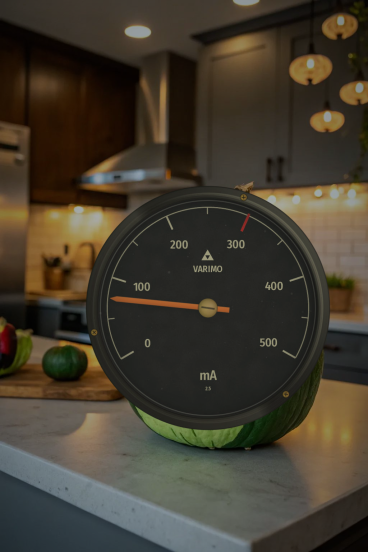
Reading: 75 mA
